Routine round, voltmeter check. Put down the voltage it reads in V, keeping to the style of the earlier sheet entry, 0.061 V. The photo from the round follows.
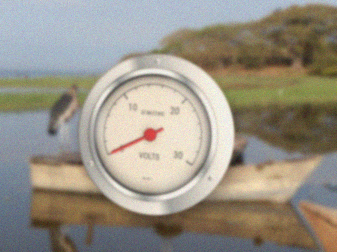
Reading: 0 V
